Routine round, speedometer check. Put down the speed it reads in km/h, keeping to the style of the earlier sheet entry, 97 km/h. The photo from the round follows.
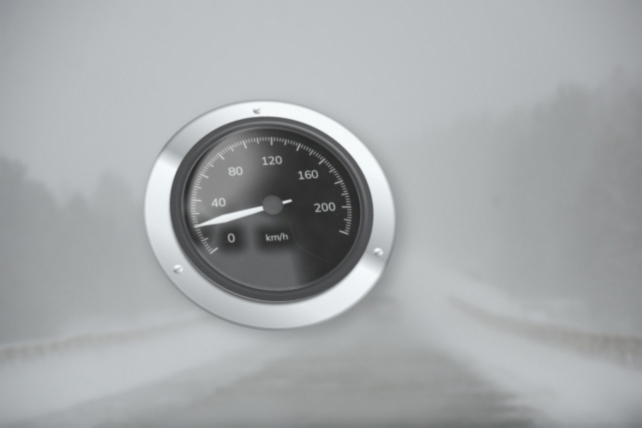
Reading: 20 km/h
